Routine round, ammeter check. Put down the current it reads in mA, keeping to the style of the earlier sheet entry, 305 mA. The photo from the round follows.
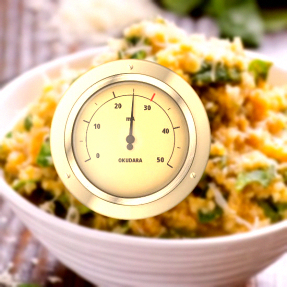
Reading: 25 mA
